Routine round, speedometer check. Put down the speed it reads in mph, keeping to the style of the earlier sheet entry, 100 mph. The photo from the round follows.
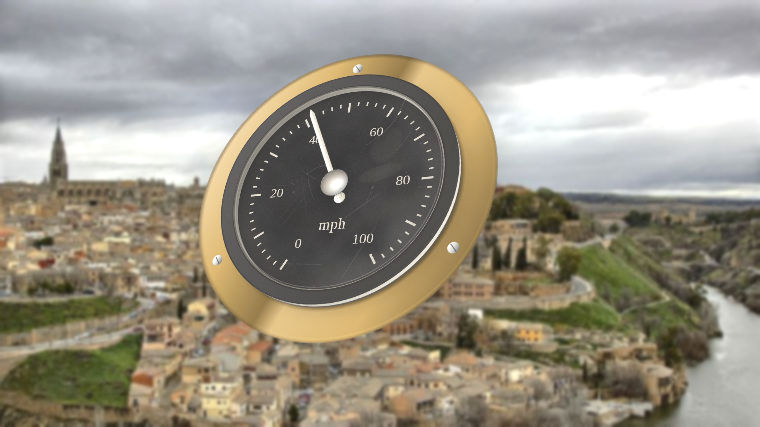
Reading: 42 mph
